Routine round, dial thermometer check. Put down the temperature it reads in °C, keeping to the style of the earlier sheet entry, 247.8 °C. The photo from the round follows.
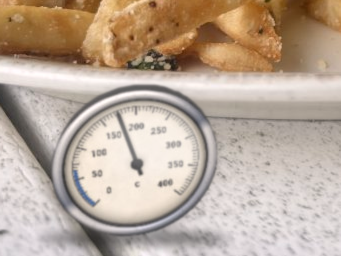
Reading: 175 °C
